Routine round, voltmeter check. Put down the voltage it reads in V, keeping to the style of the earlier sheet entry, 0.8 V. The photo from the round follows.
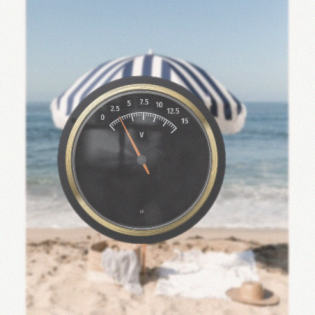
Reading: 2.5 V
